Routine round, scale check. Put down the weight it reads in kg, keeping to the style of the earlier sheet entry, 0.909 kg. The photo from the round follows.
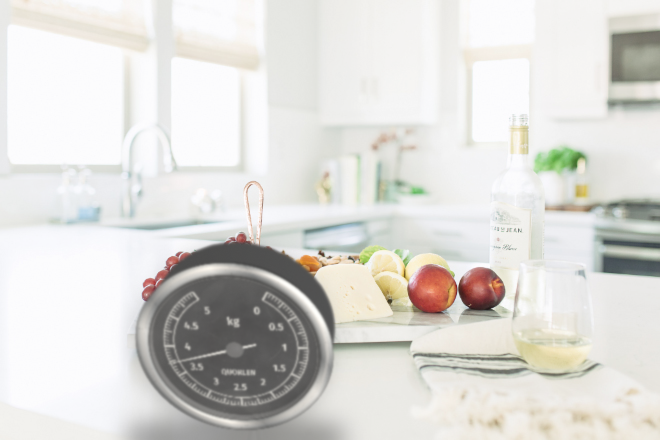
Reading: 3.75 kg
